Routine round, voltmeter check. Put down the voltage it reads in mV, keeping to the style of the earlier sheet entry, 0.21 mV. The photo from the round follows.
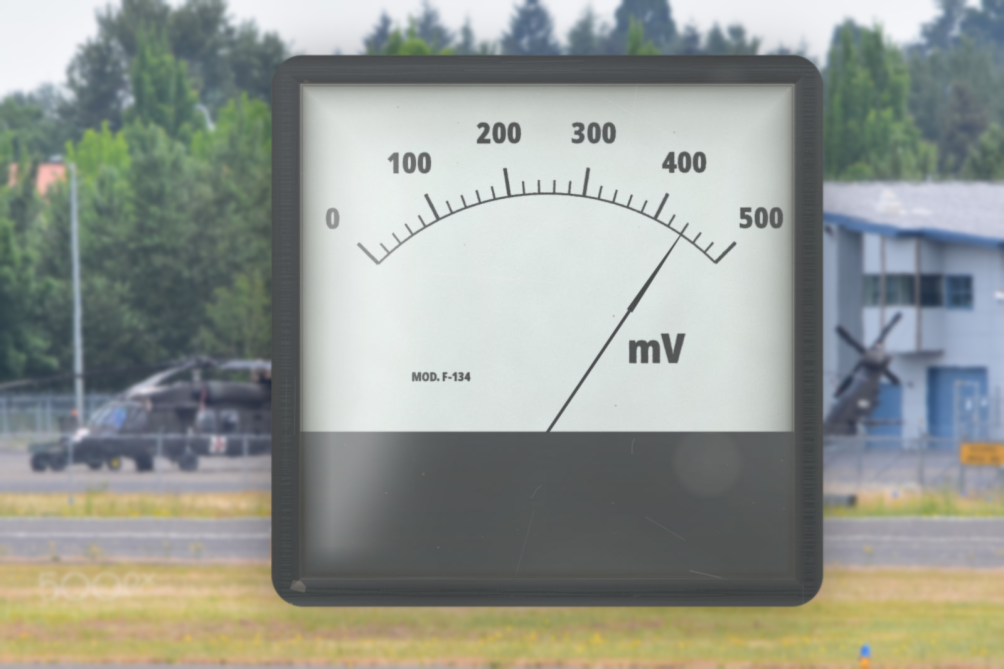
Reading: 440 mV
